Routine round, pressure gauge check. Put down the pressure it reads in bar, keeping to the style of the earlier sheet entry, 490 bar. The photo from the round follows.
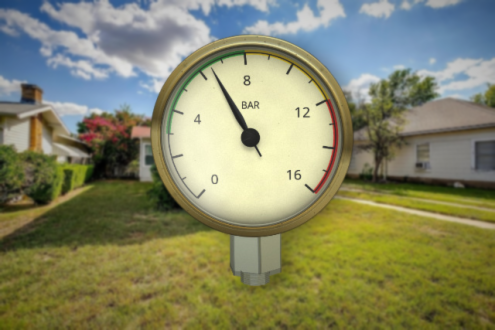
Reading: 6.5 bar
